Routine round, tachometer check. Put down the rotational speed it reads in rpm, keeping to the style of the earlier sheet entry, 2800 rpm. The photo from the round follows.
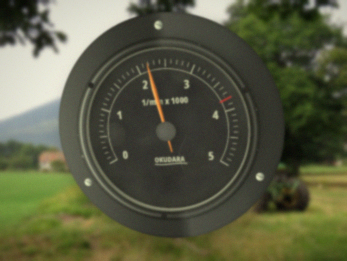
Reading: 2200 rpm
